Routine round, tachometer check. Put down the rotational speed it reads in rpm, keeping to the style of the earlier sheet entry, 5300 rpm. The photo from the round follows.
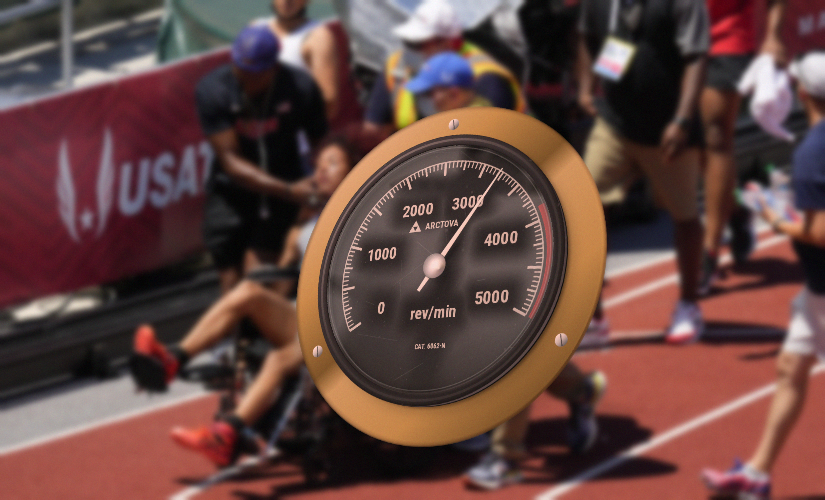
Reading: 3250 rpm
